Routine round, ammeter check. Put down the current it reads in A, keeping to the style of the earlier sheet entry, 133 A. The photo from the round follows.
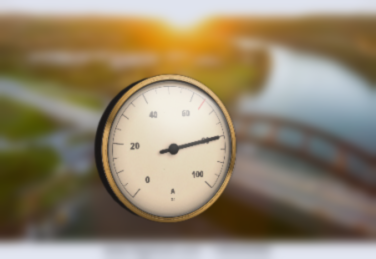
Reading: 80 A
